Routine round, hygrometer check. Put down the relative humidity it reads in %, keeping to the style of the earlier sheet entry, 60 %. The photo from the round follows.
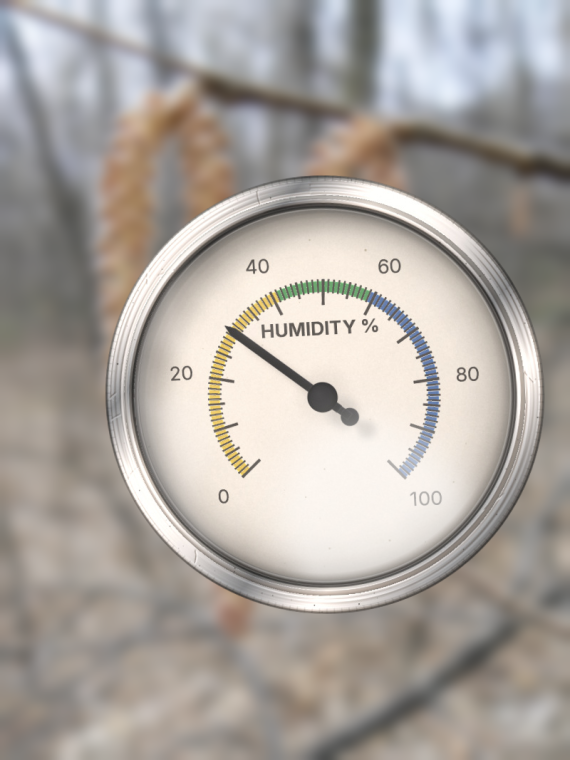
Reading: 30 %
